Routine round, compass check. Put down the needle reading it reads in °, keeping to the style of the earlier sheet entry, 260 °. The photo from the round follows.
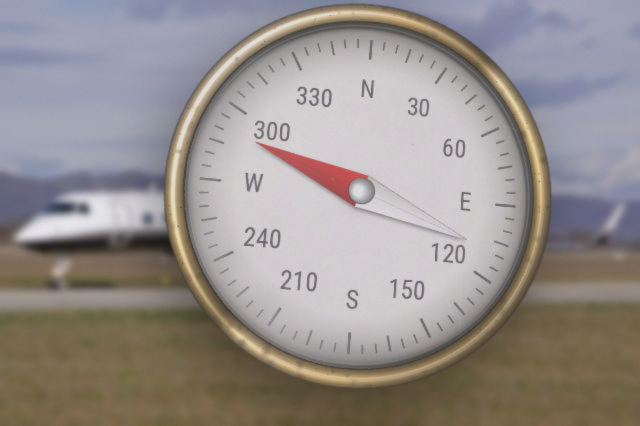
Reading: 290 °
